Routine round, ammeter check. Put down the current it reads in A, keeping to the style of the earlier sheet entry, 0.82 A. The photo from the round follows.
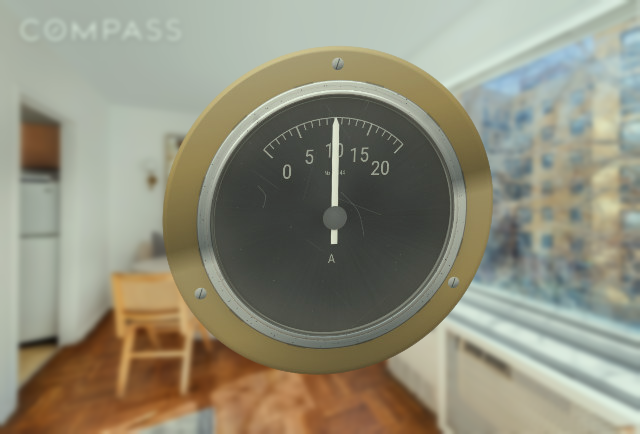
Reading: 10 A
